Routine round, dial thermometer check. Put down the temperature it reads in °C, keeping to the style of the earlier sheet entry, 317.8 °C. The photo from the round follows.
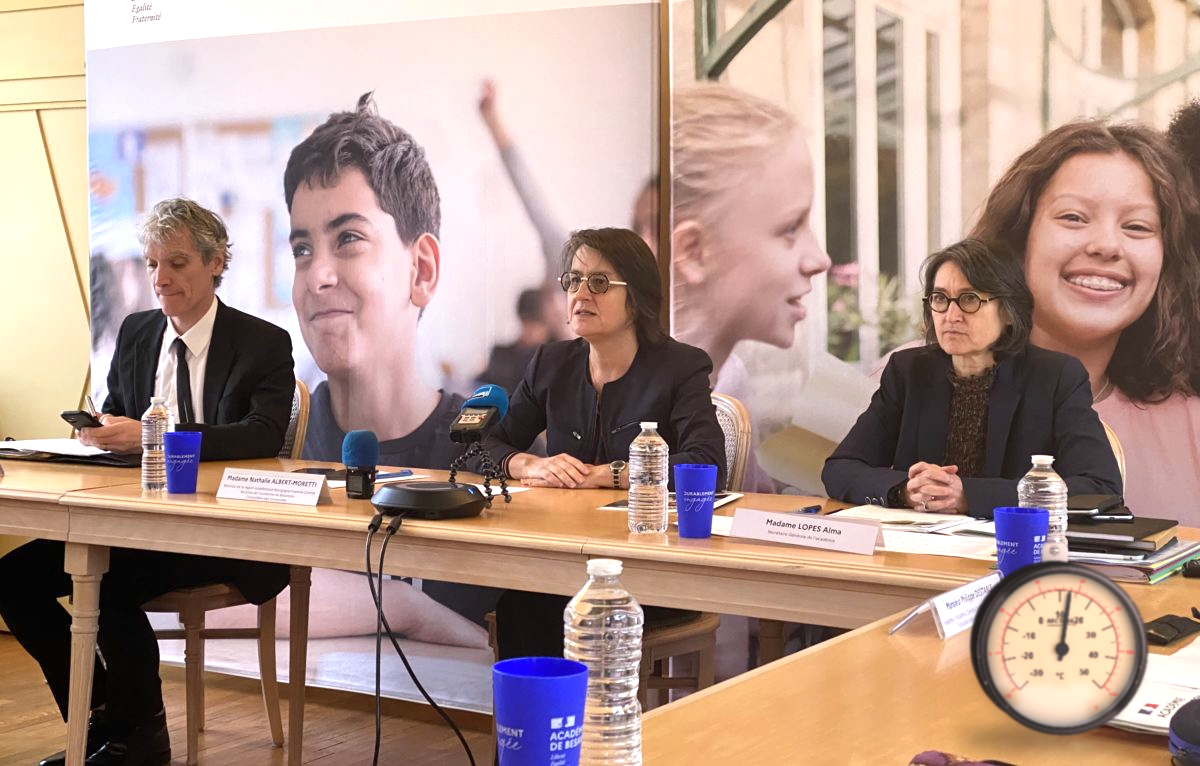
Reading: 12.5 °C
